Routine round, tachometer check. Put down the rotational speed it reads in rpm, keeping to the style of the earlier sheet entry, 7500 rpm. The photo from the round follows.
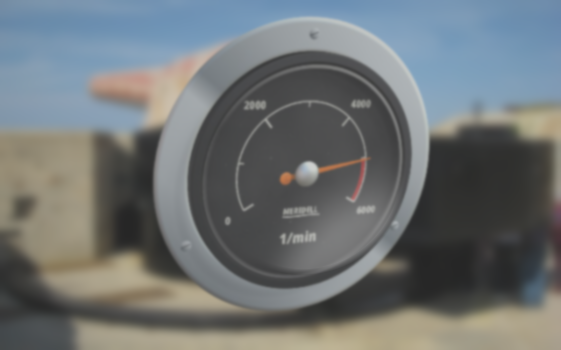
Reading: 5000 rpm
